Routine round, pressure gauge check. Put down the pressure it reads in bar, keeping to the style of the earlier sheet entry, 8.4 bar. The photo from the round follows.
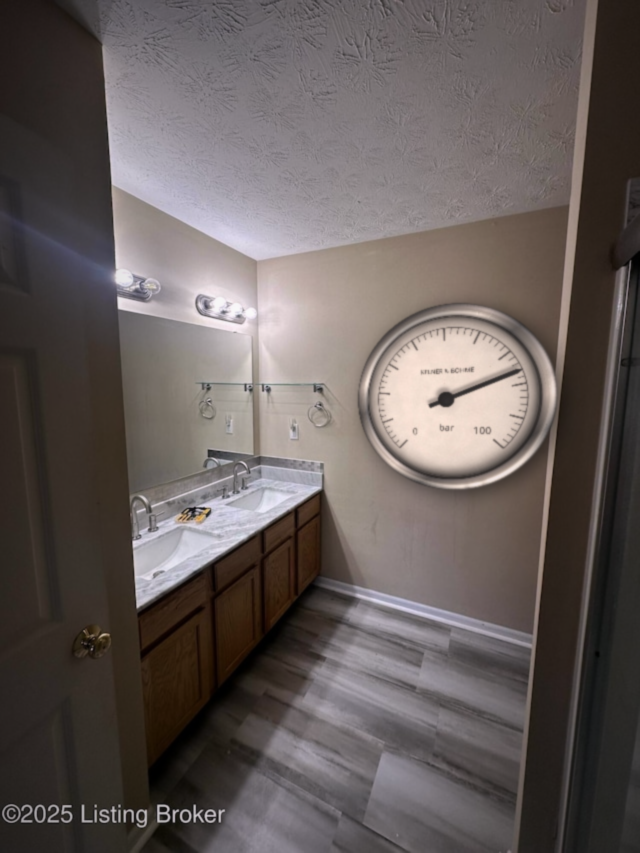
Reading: 76 bar
